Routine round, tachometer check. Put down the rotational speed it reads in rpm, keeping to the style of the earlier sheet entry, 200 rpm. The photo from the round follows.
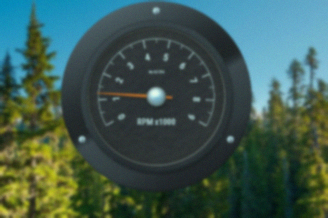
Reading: 1250 rpm
